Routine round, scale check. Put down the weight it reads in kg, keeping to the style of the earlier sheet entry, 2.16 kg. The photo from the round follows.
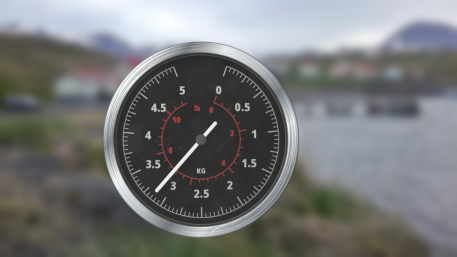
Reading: 3.15 kg
